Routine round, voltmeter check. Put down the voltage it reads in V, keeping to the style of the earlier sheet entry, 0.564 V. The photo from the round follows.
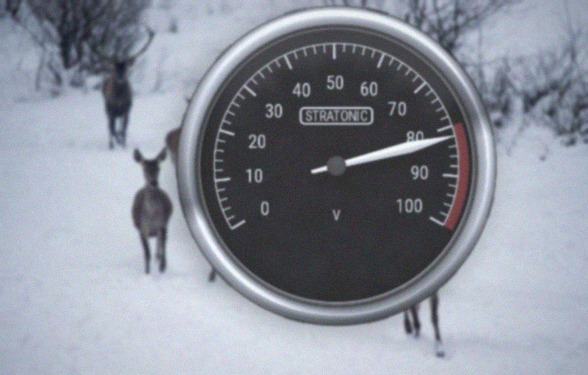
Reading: 82 V
